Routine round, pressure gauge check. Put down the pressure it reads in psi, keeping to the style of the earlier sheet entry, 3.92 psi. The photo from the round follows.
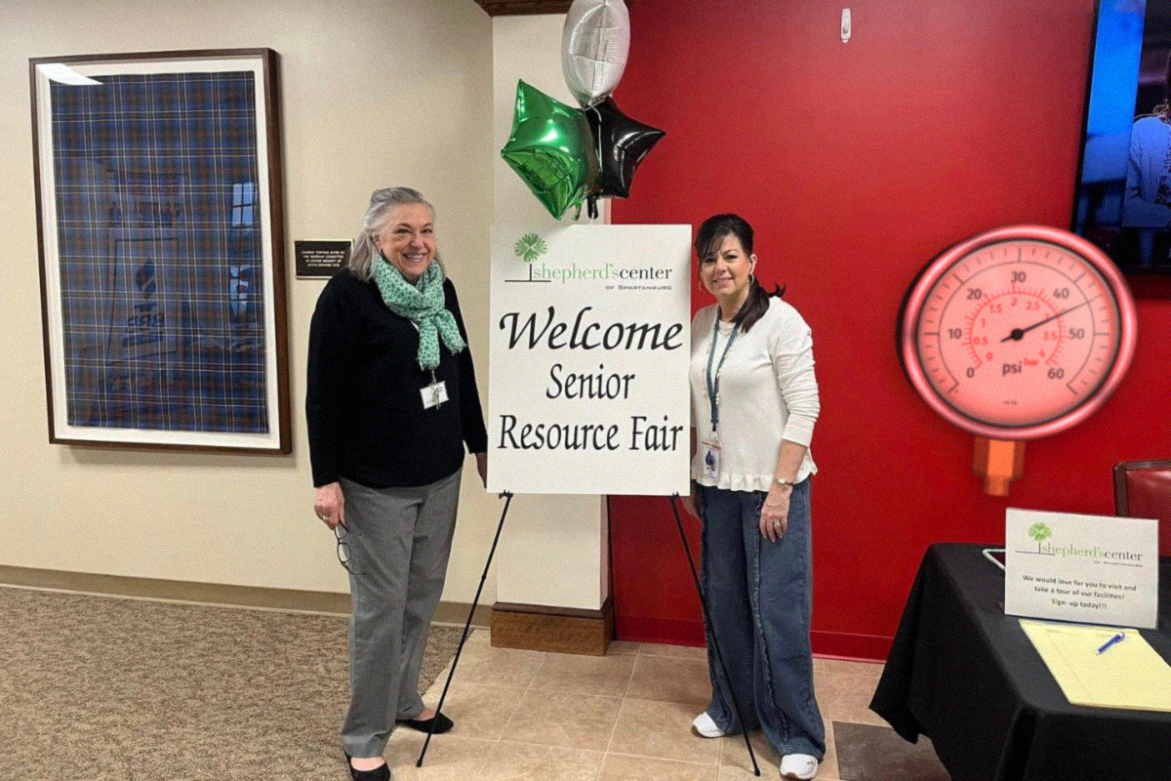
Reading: 44 psi
